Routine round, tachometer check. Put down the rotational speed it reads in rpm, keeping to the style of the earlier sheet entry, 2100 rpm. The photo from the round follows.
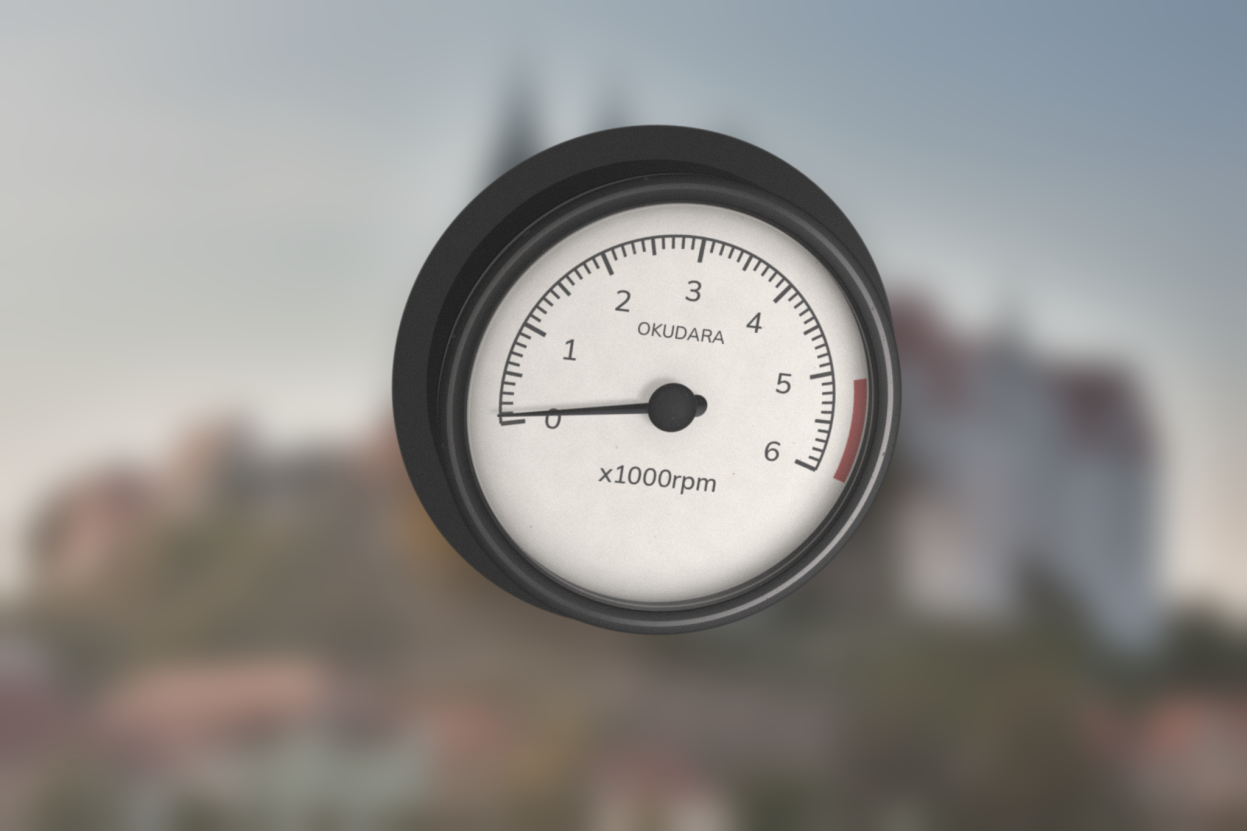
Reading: 100 rpm
